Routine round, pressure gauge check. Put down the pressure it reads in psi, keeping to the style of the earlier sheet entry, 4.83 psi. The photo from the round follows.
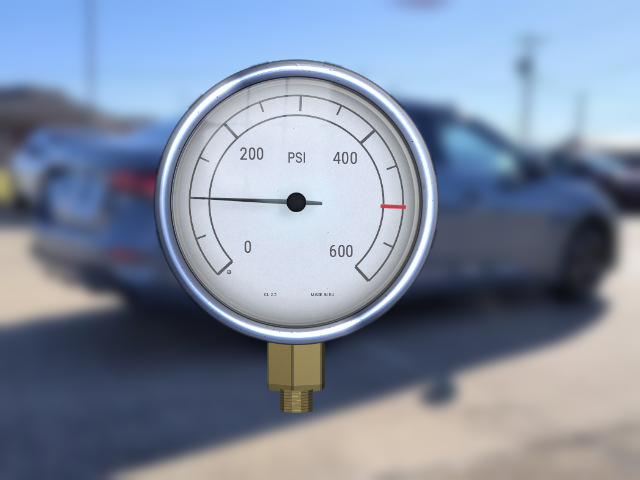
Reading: 100 psi
